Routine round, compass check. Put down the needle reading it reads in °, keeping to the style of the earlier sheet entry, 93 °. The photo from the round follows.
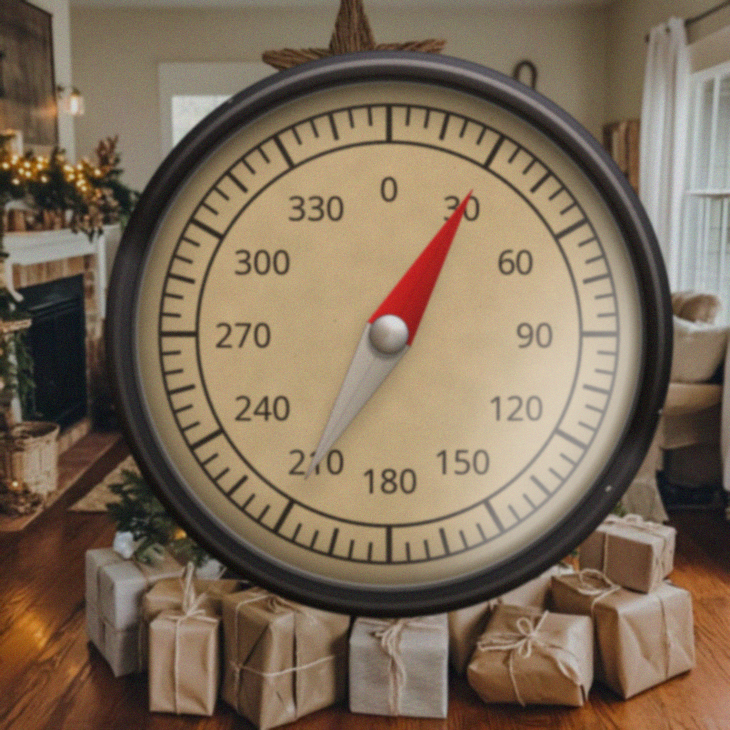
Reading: 30 °
